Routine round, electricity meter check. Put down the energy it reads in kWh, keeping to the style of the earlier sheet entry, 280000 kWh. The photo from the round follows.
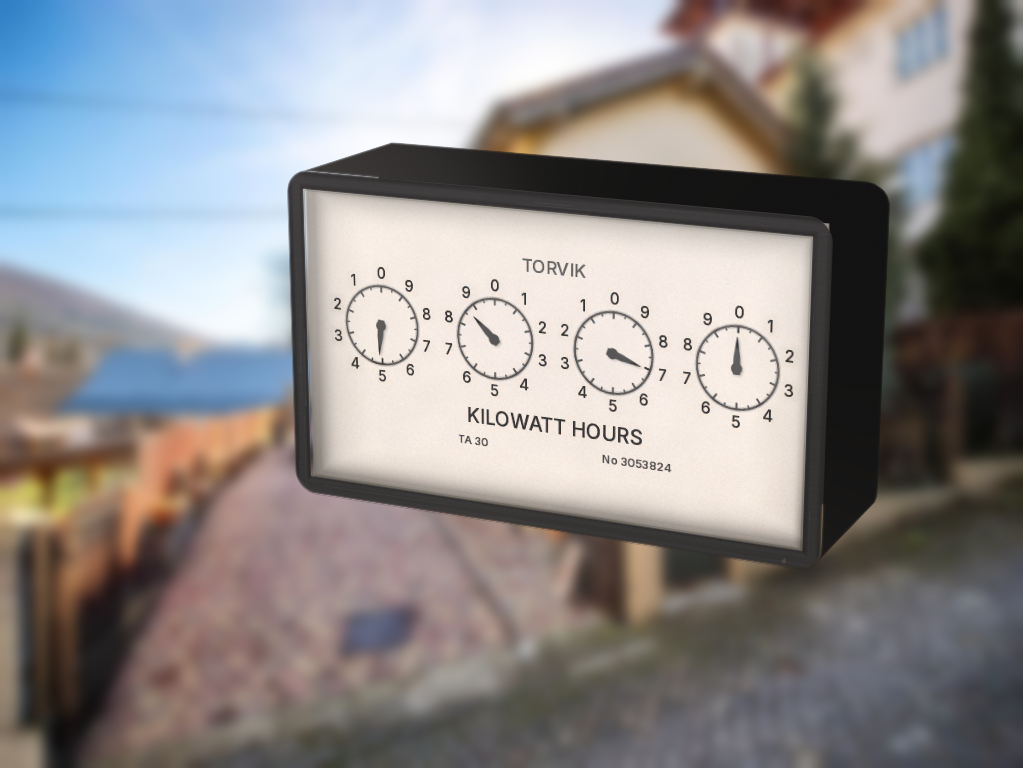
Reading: 4870 kWh
